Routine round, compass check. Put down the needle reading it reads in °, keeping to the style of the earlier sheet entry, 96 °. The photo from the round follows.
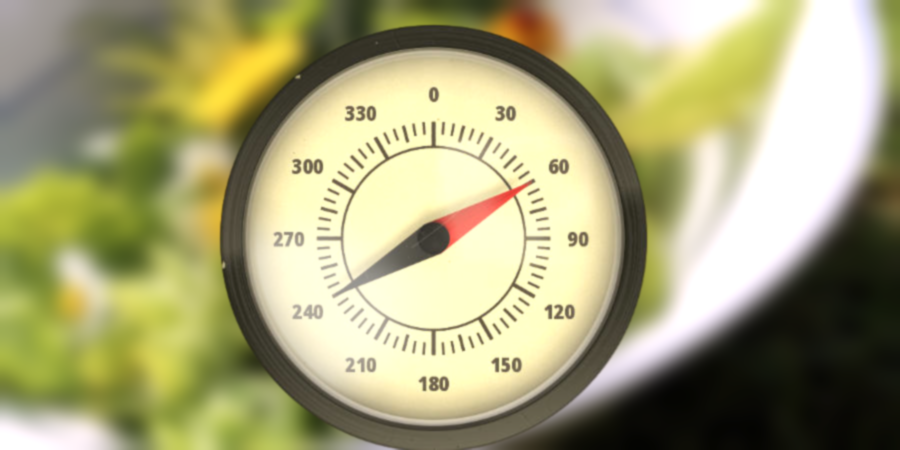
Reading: 60 °
